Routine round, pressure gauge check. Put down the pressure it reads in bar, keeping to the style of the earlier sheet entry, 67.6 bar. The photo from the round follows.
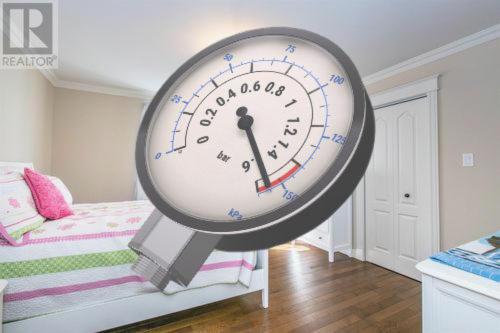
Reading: 1.55 bar
